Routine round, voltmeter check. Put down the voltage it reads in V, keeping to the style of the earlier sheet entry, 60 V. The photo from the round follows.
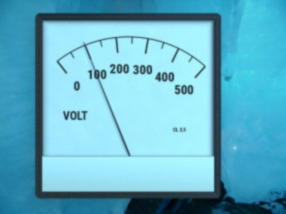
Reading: 100 V
